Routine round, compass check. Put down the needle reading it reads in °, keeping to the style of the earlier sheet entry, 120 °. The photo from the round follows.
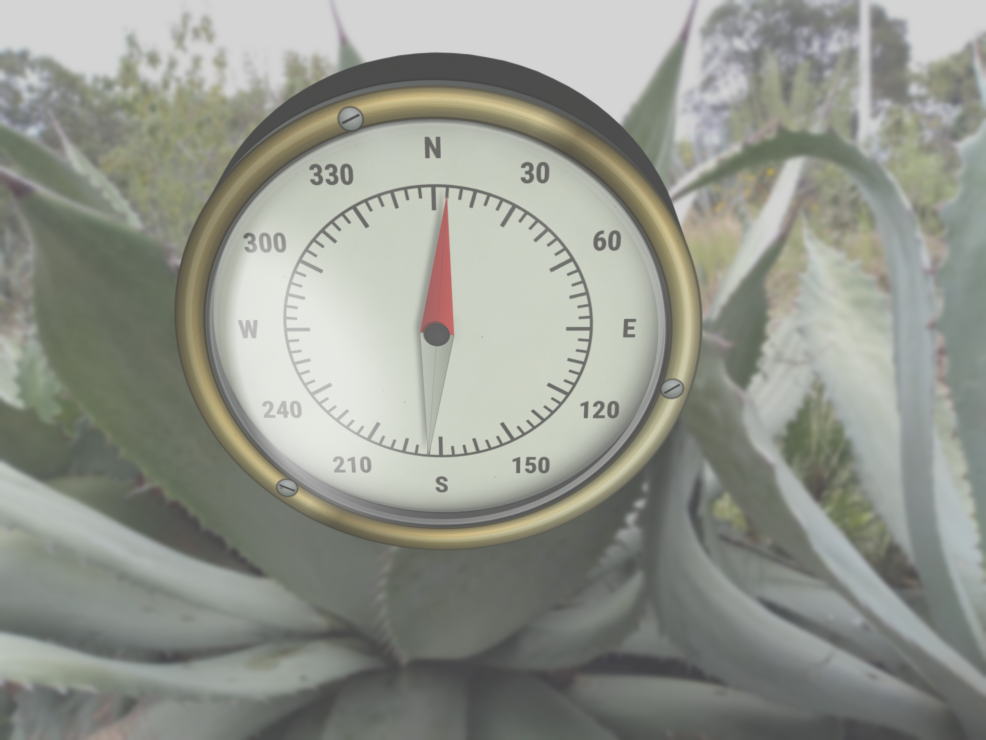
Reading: 5 °
